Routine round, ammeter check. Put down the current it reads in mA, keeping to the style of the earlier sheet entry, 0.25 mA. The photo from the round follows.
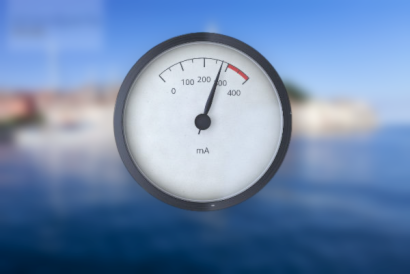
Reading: 275 mA
